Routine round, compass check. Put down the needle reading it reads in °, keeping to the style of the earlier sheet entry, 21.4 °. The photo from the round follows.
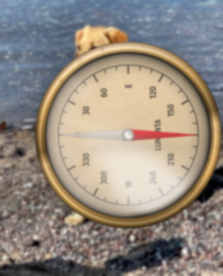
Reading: 180 °
